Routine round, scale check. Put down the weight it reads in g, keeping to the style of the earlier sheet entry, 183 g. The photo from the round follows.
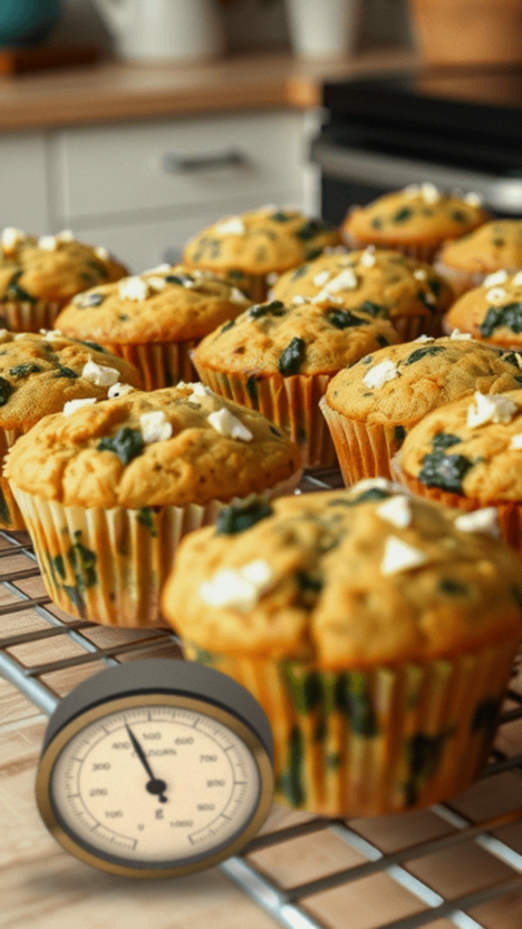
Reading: 450 g
